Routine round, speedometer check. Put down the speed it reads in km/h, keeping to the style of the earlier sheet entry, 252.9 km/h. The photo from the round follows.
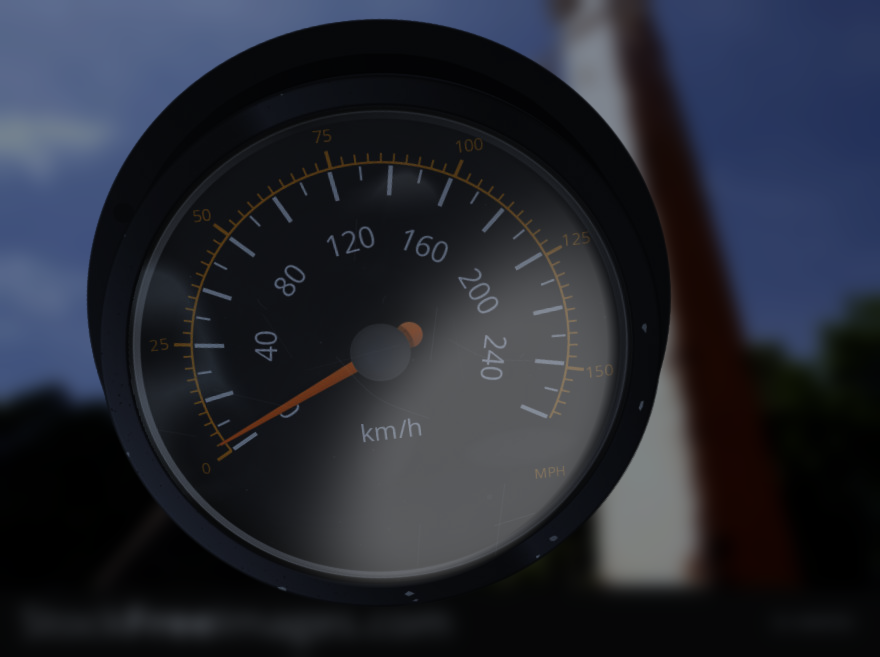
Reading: 5 km/h
